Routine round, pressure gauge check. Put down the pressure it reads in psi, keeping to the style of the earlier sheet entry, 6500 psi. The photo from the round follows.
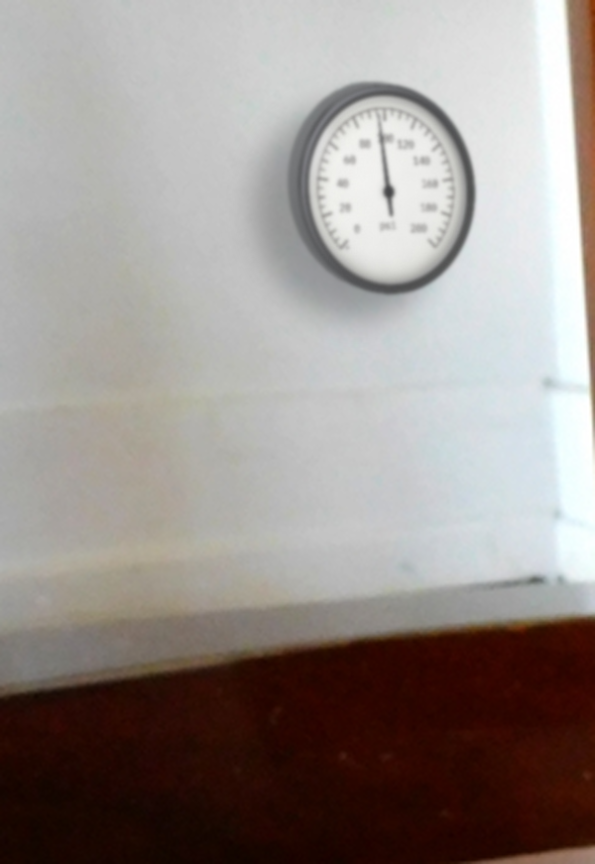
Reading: 95 psi
